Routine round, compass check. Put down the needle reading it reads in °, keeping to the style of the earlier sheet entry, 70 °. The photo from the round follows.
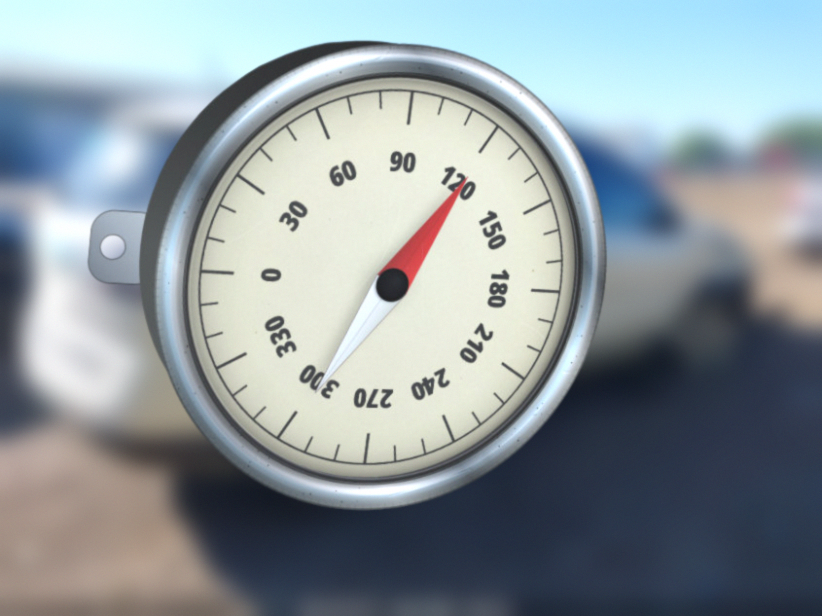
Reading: 120 °
